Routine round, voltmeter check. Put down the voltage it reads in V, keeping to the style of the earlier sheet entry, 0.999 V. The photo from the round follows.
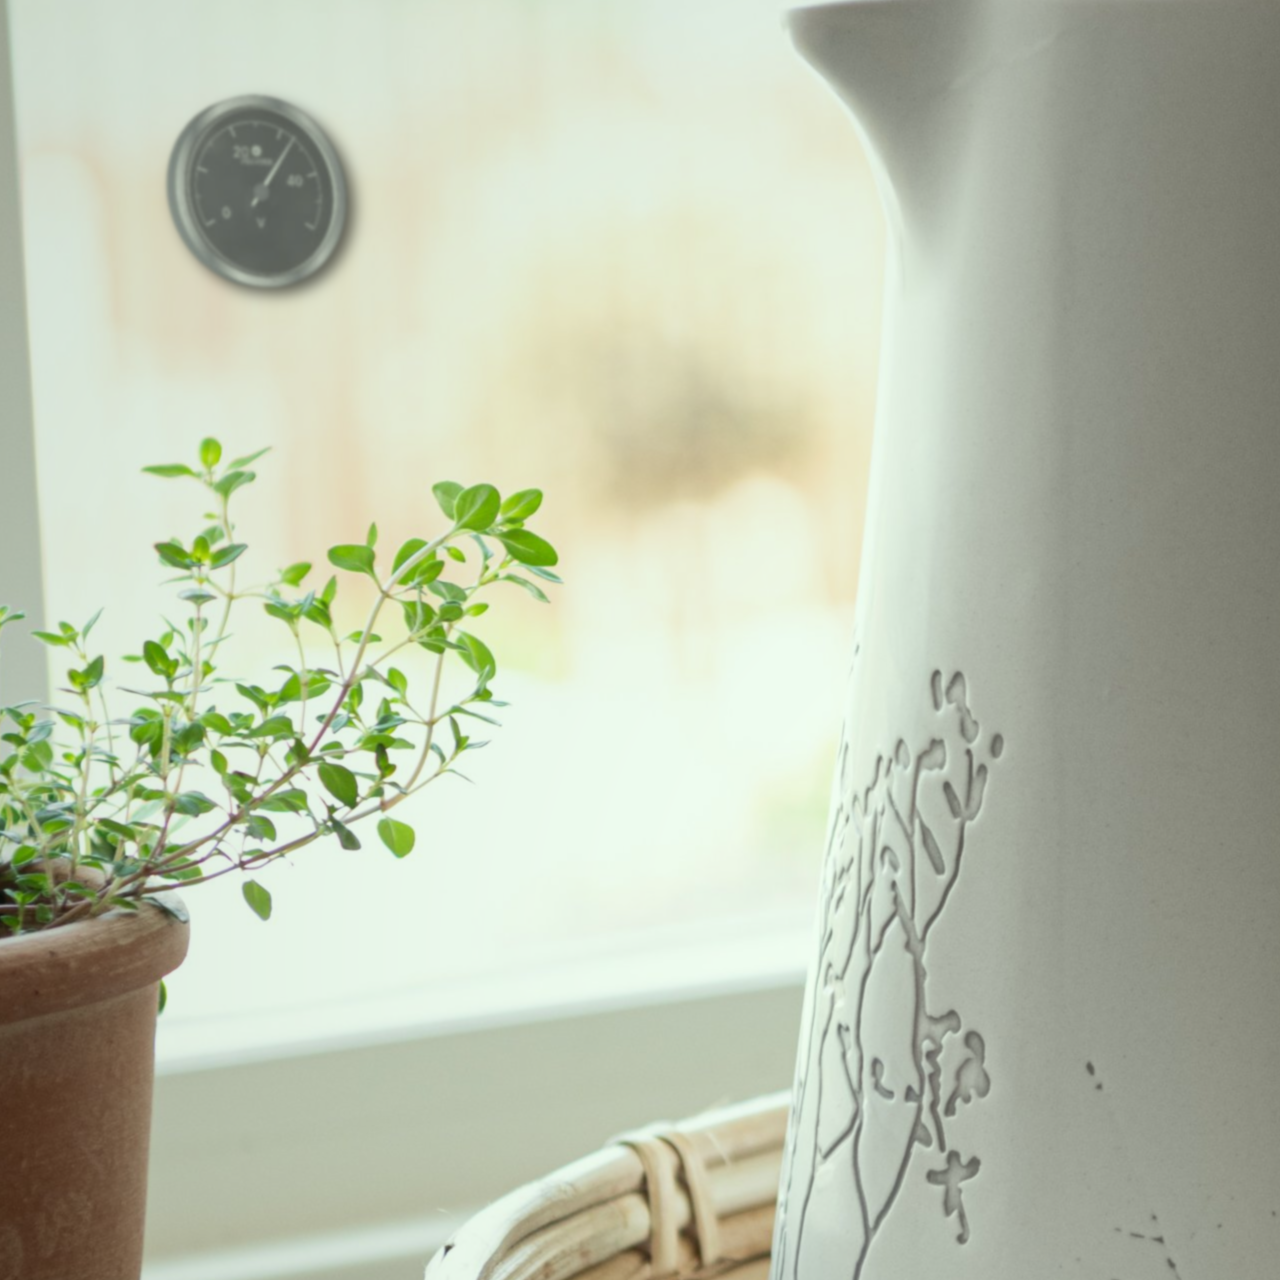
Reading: 32.5 V
